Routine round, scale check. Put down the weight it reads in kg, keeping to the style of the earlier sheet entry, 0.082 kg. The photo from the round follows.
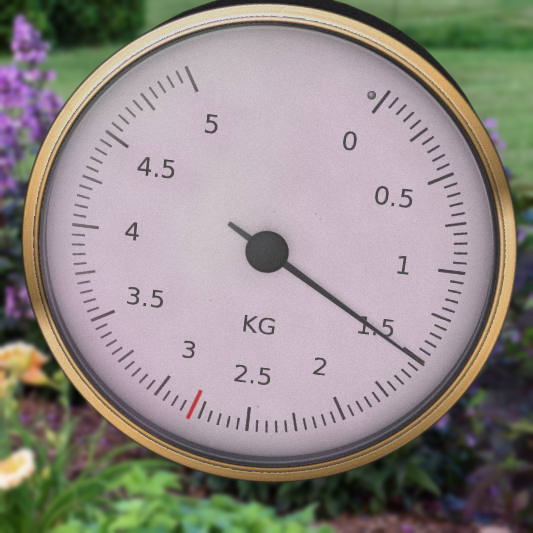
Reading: 1.5 kg
